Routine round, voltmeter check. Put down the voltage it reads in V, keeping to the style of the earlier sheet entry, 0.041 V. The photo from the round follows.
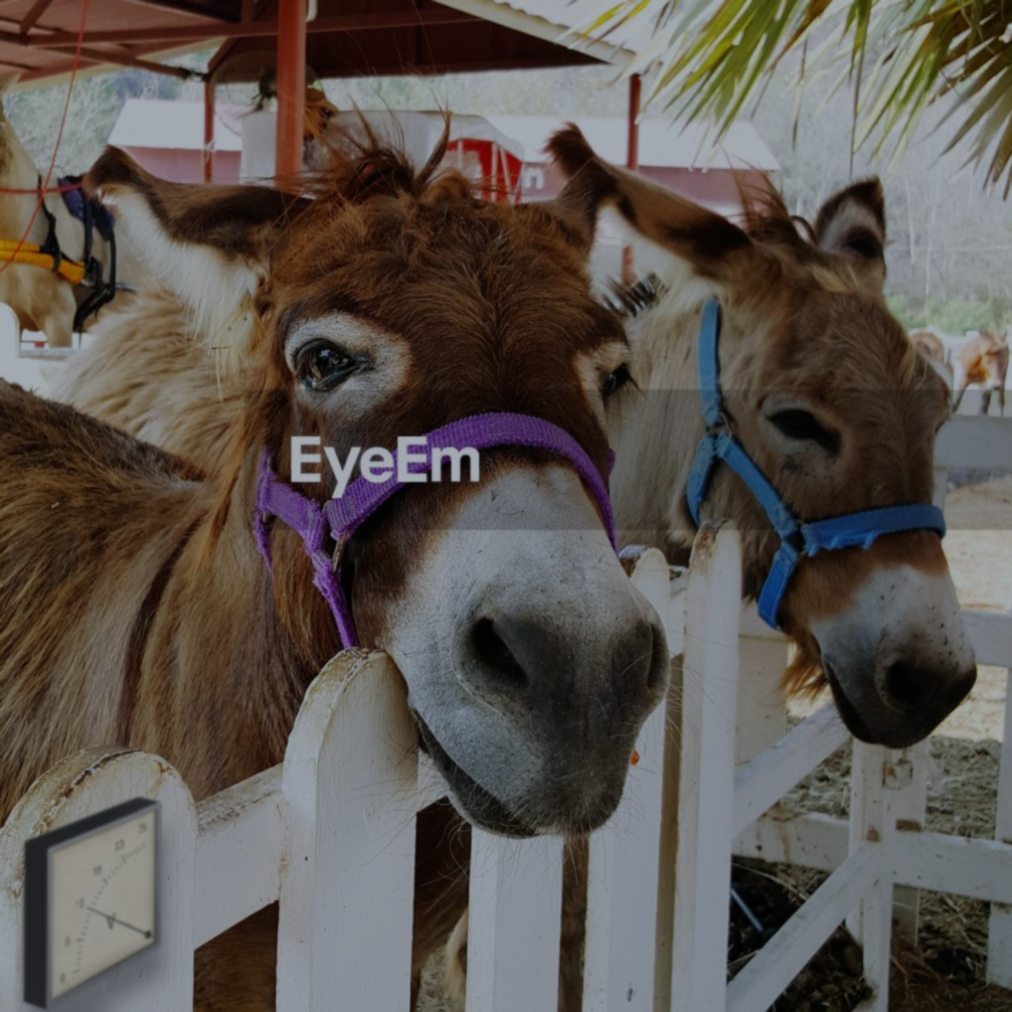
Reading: 10 V
